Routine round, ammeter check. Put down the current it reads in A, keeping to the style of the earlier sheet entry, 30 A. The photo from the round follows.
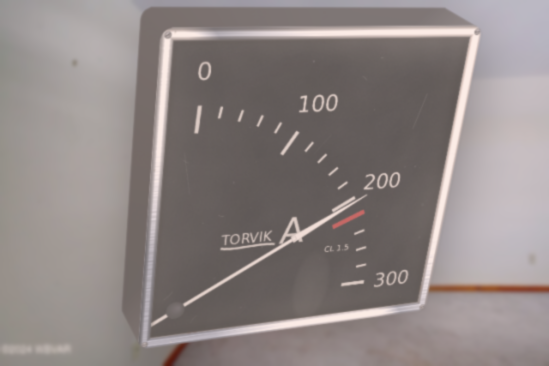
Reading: 200 A
